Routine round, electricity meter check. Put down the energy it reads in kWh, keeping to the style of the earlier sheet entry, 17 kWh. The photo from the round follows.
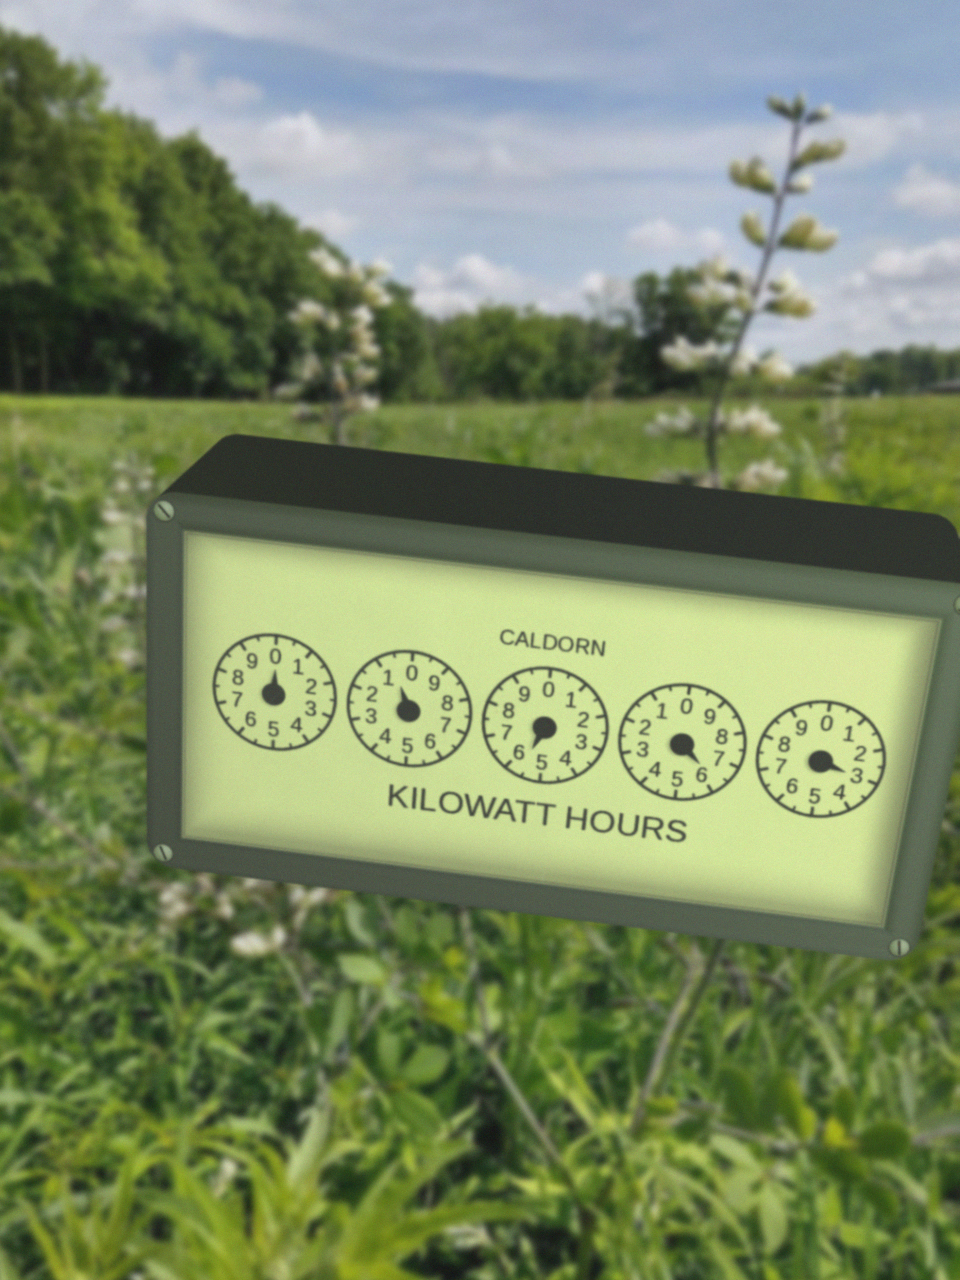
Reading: 563 kWh
